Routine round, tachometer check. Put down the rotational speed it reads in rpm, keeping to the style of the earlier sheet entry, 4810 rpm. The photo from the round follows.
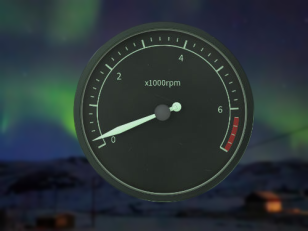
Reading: 200 rpm
